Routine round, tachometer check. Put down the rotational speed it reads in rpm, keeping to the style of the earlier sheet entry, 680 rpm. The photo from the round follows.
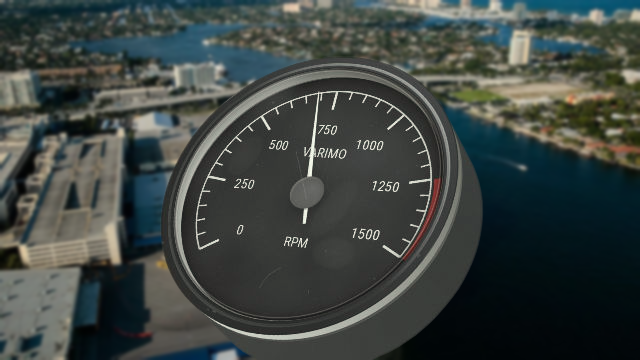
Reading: 700 rpm
